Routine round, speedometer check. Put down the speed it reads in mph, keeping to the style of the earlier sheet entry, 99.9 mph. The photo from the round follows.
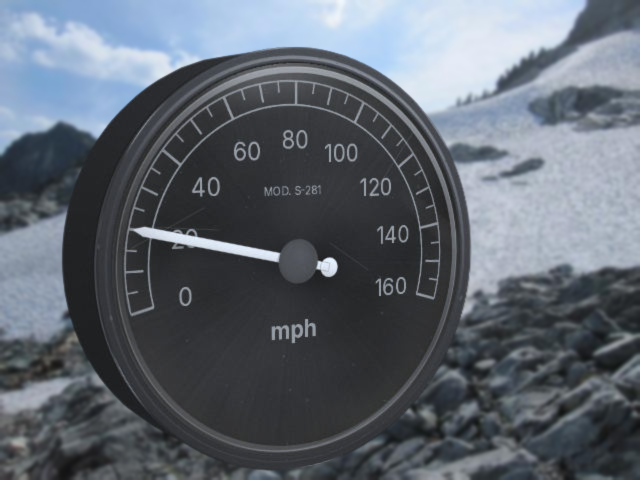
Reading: 20 mph
